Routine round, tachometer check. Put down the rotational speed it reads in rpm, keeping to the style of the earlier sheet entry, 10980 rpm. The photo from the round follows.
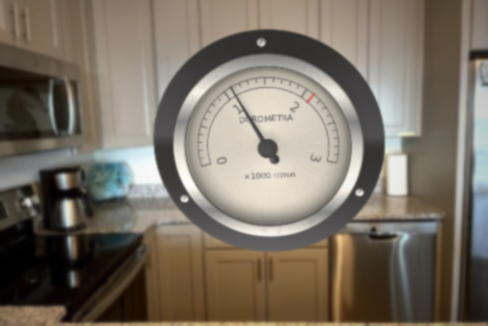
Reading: 1100 rpm
